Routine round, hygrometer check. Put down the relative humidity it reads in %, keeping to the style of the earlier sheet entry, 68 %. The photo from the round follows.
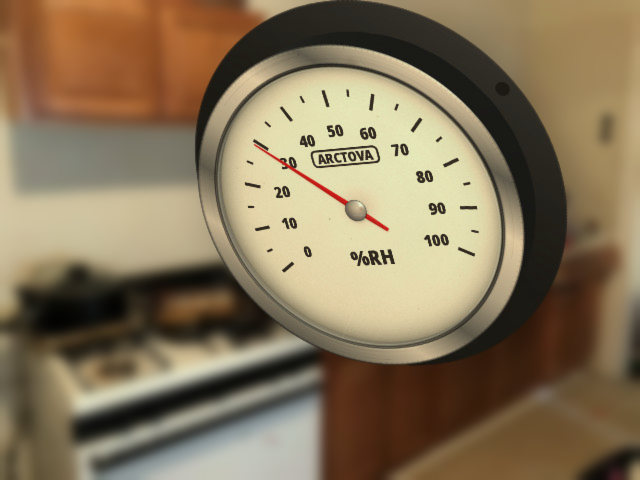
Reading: 30 %
